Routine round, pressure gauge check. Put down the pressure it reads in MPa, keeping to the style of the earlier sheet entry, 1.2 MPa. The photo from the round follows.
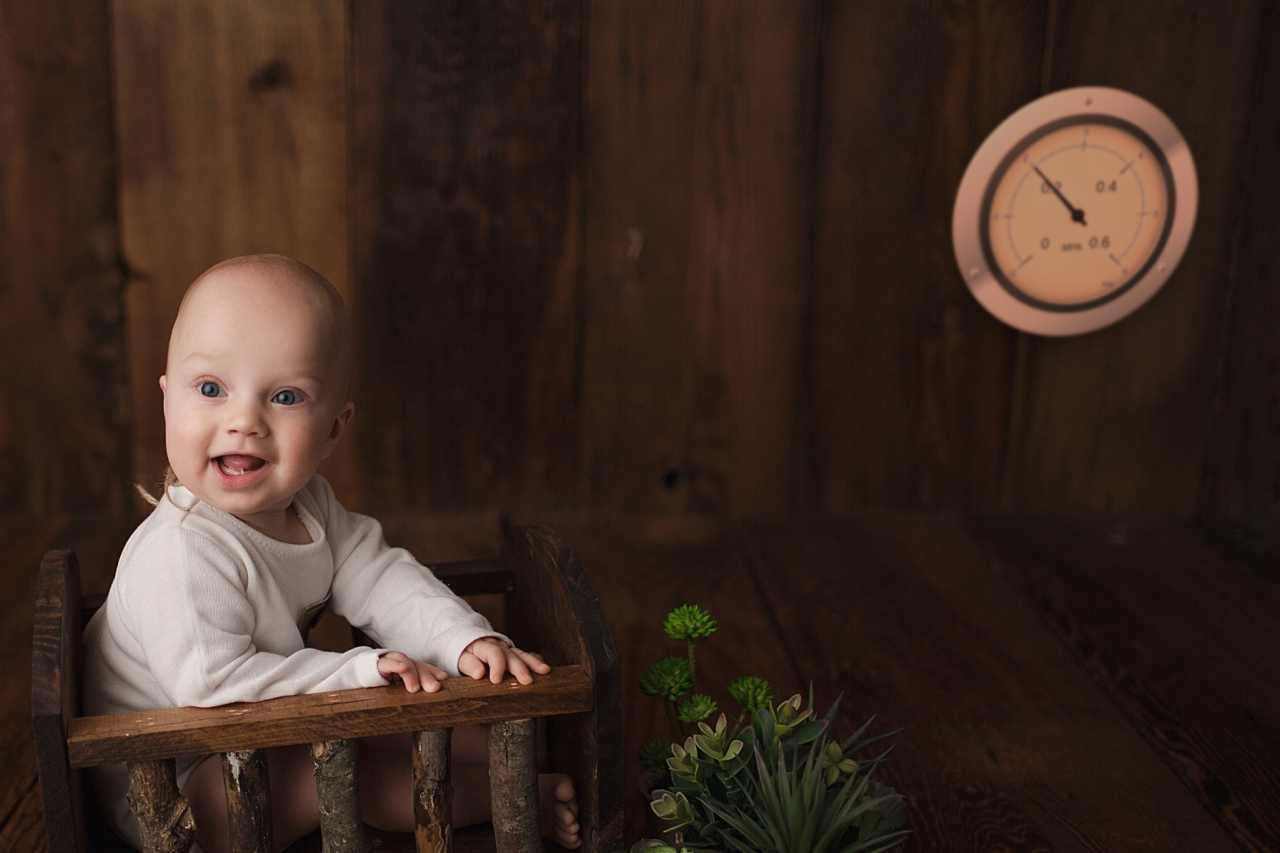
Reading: 0.2 MPa
